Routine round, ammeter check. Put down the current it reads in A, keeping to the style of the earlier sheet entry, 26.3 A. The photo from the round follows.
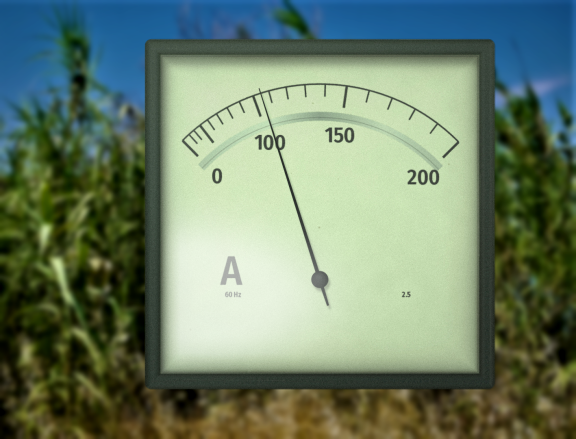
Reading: 105 A
